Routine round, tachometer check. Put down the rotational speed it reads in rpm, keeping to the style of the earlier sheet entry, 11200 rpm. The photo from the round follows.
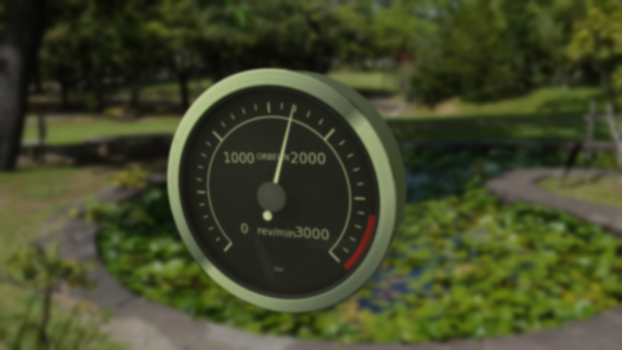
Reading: 1700 rpm
